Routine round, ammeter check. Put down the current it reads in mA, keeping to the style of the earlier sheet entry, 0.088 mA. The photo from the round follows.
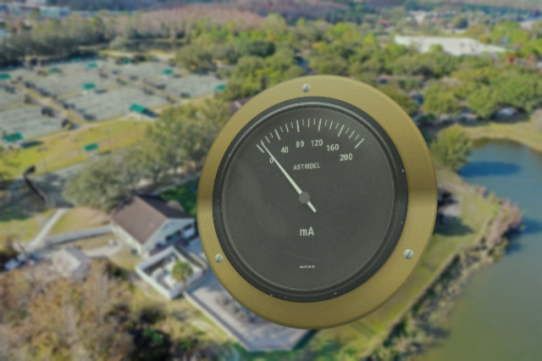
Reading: 10 mA
